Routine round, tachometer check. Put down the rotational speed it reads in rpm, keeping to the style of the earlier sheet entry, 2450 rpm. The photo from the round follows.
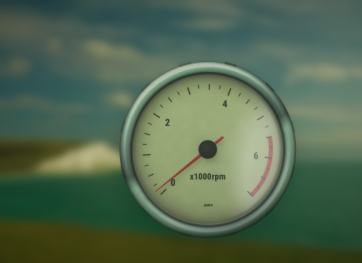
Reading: 125 rpm
